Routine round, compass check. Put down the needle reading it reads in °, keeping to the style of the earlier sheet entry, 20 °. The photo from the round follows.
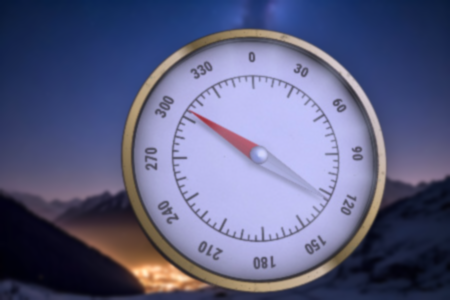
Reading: 305 °
